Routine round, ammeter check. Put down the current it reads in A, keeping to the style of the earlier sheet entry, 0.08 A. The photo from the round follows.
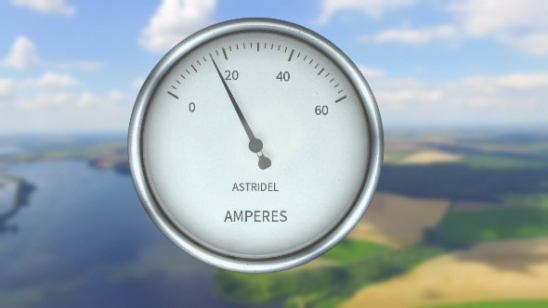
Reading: 16 A
